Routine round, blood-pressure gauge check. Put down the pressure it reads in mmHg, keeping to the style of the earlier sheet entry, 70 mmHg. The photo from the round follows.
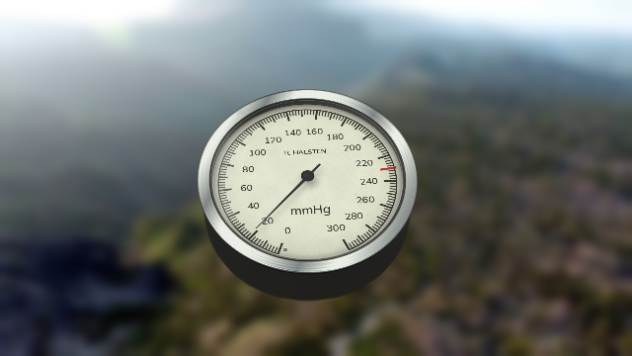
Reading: 20 mmHg
